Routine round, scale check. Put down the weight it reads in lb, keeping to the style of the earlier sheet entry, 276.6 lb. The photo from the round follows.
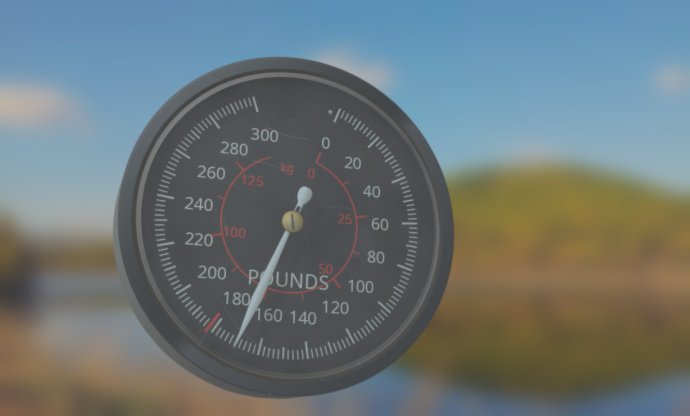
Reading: 170 lb
